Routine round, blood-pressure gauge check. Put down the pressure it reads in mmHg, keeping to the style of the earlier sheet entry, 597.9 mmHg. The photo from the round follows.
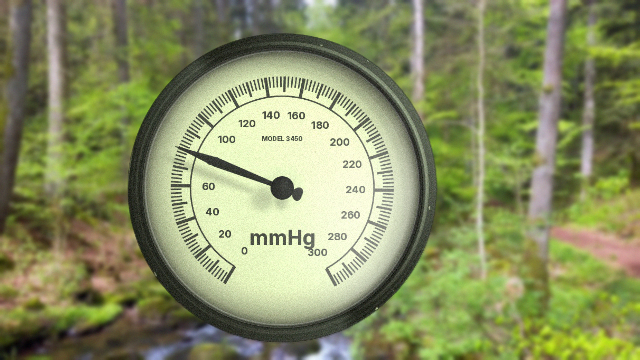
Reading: 80 mmHg
